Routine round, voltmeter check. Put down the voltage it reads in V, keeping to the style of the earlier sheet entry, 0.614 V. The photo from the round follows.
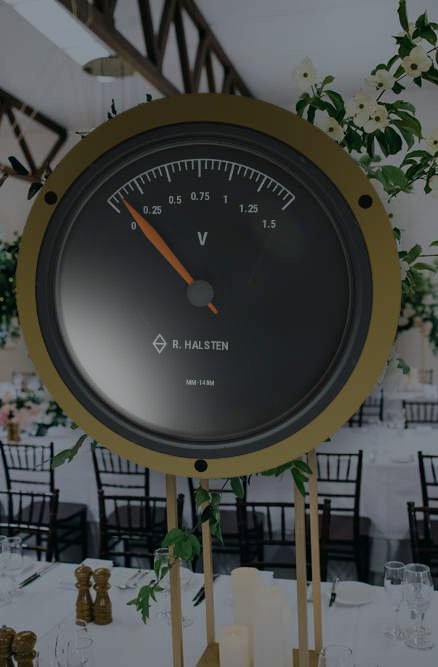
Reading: 0.1 V
